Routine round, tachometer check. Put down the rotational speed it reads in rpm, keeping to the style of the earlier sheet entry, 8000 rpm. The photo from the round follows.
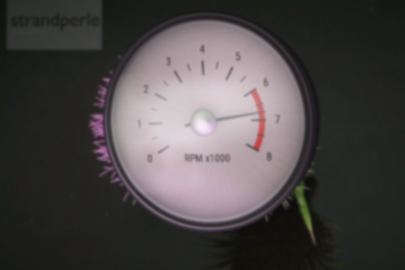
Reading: 6750 rpm
